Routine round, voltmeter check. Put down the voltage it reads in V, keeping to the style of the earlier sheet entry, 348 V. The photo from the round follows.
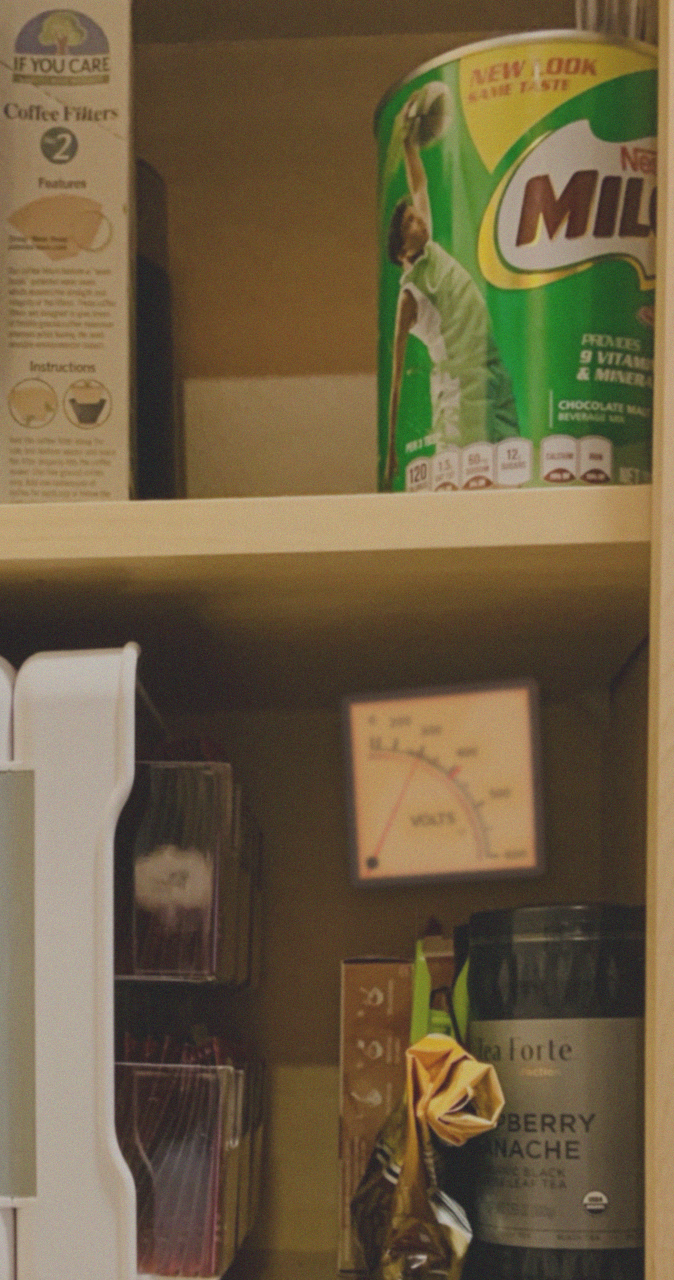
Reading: 300 V
